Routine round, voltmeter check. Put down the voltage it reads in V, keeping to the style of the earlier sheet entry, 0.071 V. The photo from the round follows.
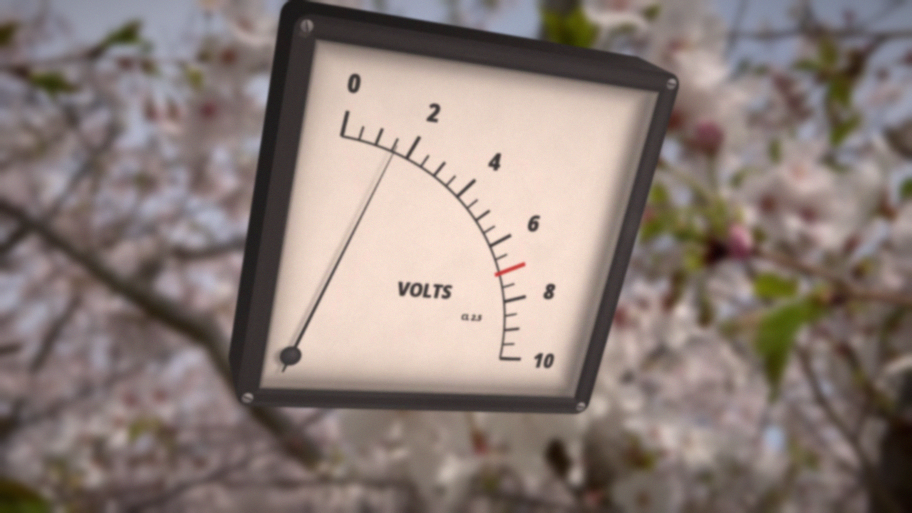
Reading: 1.5 V
